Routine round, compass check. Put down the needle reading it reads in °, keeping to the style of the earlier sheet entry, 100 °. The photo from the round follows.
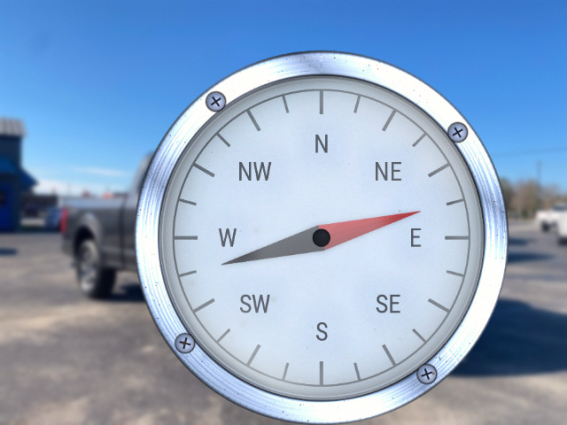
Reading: 75 °
